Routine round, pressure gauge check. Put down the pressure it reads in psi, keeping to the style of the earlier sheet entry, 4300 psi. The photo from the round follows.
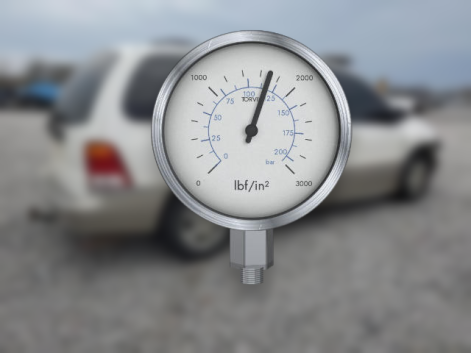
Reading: 1700 psi
